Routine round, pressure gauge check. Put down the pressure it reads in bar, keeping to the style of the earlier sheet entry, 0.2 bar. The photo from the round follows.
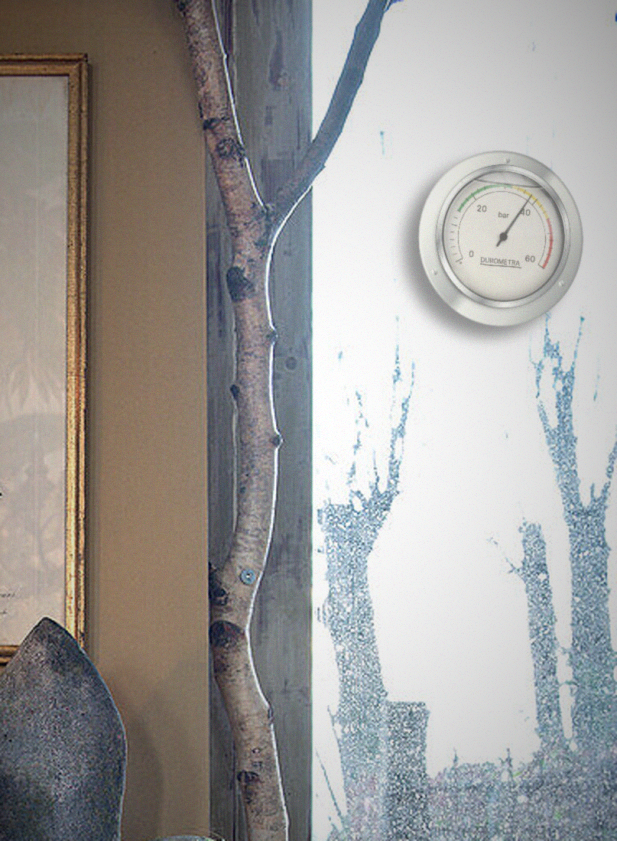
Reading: 38 bar
